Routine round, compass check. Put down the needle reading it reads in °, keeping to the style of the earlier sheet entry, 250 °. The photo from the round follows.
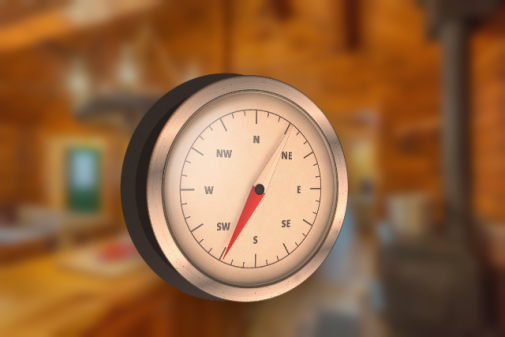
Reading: 210 °
